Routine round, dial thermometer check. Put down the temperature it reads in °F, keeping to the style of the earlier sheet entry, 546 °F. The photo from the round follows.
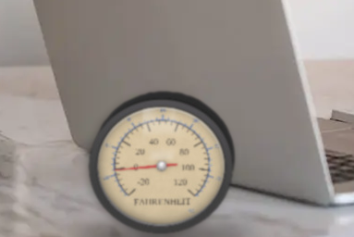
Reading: 0 °F
